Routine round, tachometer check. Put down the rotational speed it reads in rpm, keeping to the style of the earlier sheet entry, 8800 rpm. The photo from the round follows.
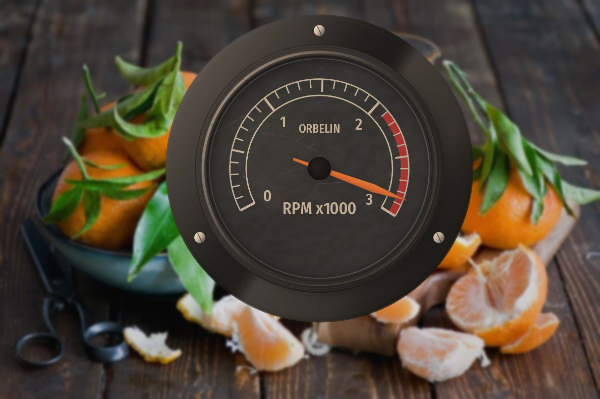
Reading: 2850 rpm
